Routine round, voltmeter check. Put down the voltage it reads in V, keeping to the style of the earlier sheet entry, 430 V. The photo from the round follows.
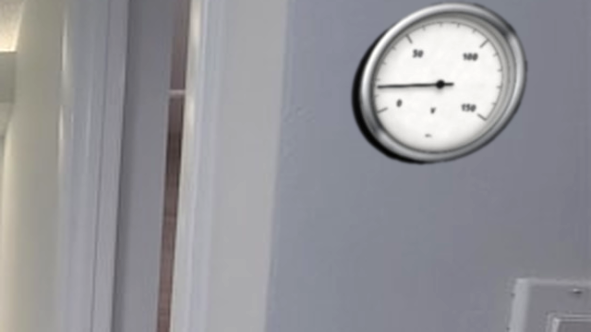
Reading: 15 V
